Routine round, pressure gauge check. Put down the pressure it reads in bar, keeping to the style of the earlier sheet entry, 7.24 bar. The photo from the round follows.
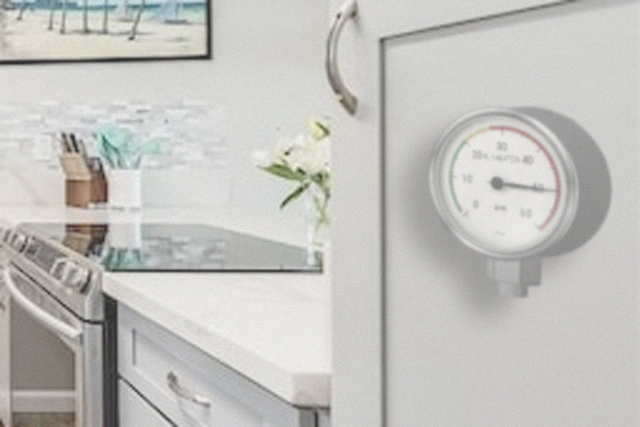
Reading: 50 bar
